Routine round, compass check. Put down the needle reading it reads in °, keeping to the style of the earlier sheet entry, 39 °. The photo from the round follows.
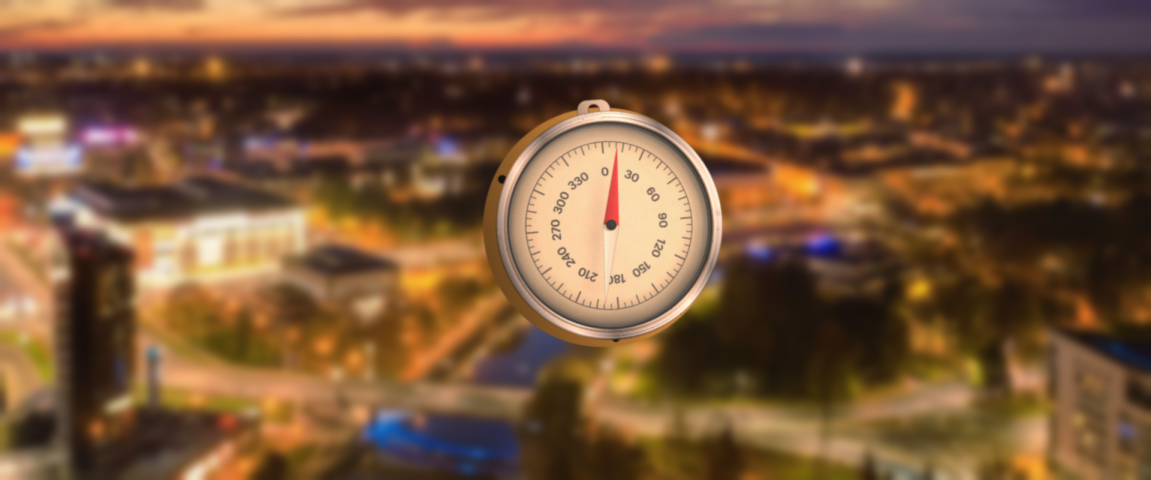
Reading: 10 °
